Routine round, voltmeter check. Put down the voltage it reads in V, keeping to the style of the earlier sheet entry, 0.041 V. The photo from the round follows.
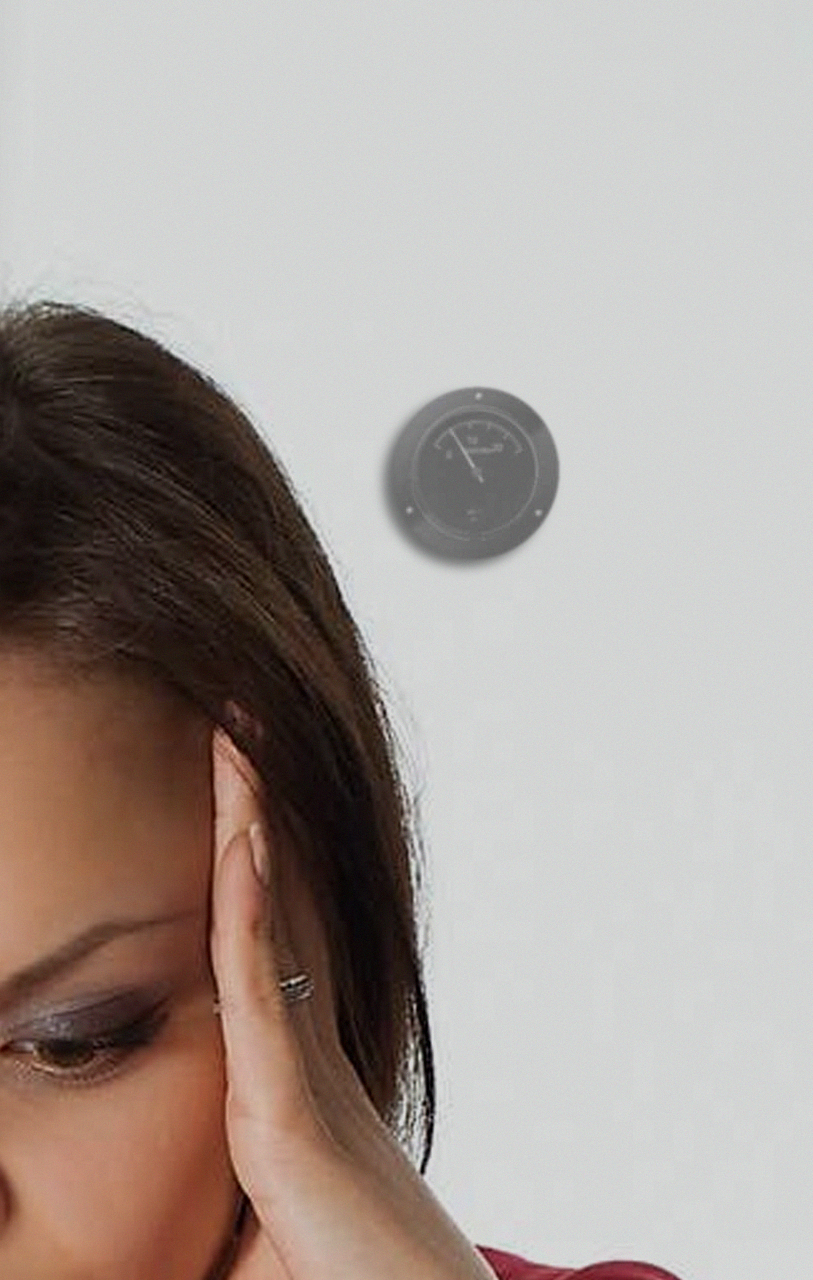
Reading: 5 V
